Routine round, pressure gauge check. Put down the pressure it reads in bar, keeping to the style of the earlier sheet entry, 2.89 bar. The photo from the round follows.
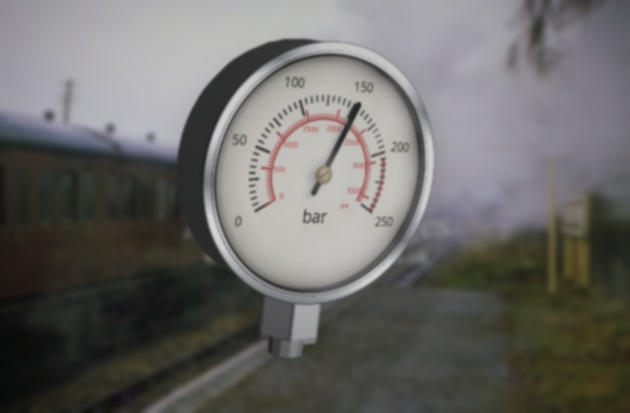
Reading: 150 bar
